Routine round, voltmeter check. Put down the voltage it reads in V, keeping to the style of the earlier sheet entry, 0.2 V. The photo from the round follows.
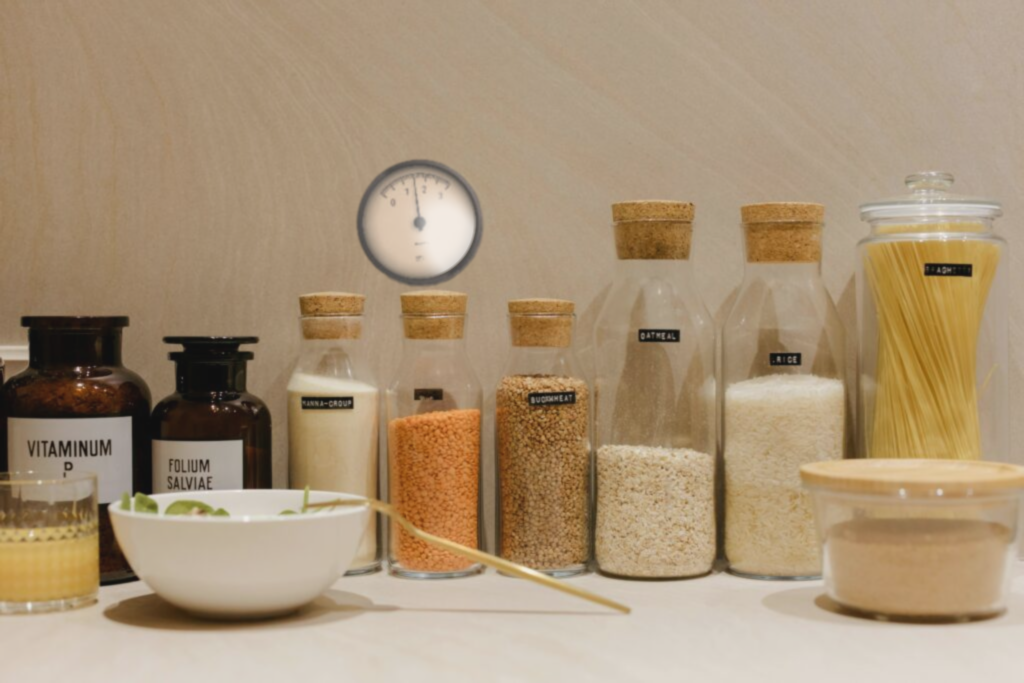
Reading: 1.5 V
